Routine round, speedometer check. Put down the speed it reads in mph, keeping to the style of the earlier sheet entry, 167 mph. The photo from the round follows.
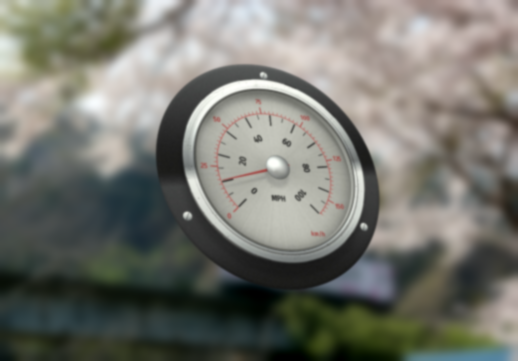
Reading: 10 mph
